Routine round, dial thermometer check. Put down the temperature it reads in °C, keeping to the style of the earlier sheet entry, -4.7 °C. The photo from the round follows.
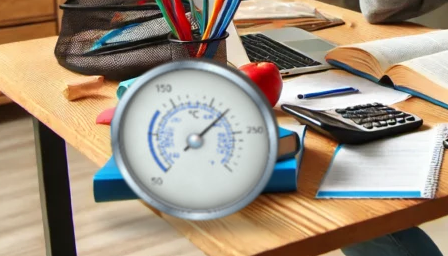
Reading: 220 °C
